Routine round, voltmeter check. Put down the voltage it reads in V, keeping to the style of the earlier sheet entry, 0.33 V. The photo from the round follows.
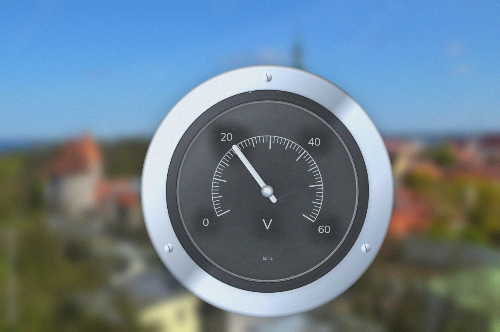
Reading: 20 V
